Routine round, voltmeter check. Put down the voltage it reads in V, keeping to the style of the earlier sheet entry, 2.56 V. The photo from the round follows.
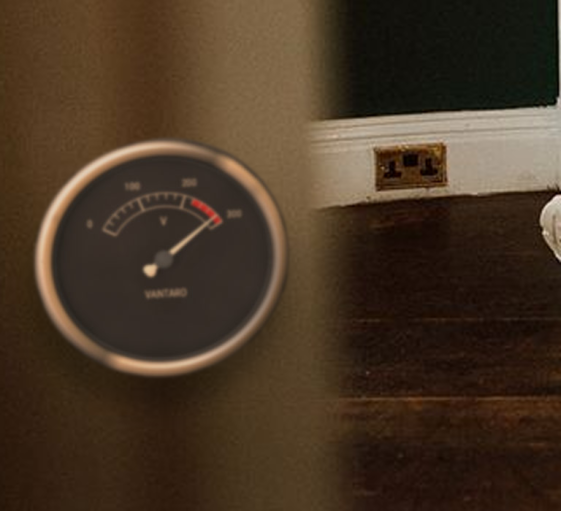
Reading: 280 V
